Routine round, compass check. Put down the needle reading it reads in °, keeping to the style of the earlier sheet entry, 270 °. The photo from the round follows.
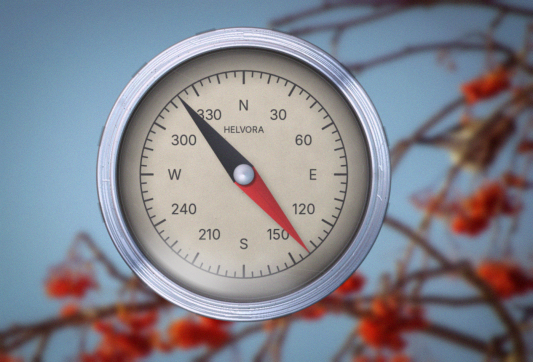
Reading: 140 °
